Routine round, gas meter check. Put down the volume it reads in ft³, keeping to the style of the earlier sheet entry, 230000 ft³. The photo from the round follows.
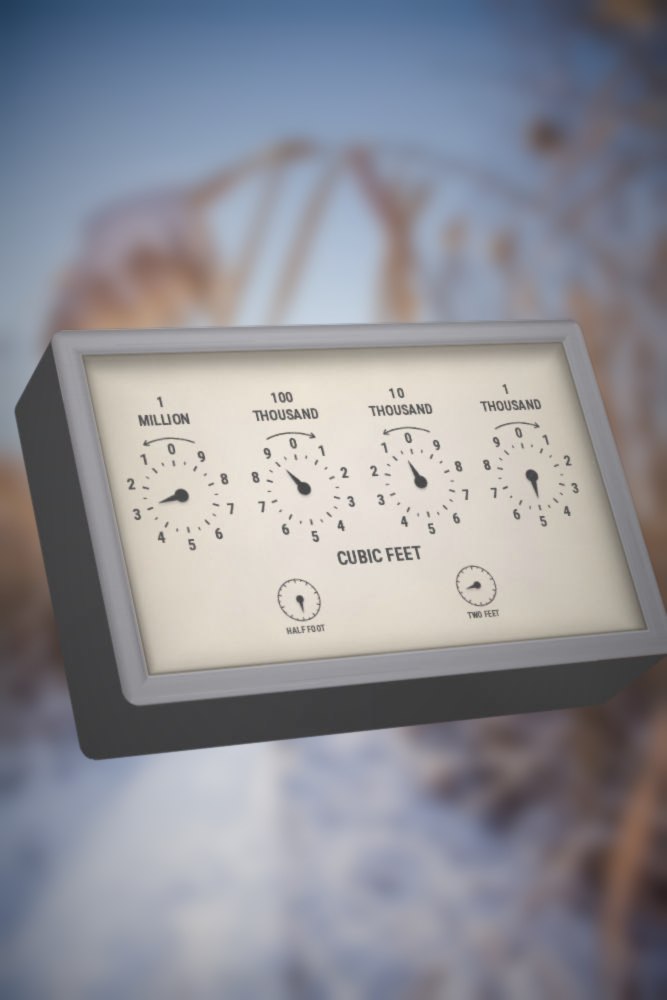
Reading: 290500 ft³
